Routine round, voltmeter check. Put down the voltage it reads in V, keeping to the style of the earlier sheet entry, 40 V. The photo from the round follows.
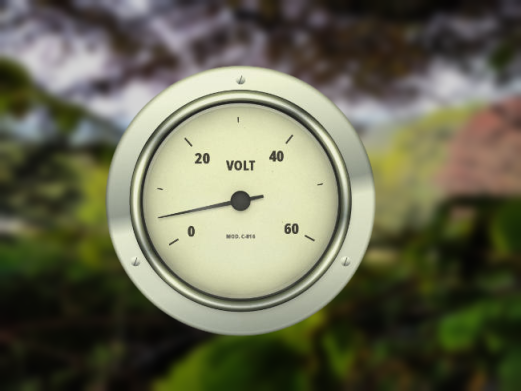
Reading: 5 V
